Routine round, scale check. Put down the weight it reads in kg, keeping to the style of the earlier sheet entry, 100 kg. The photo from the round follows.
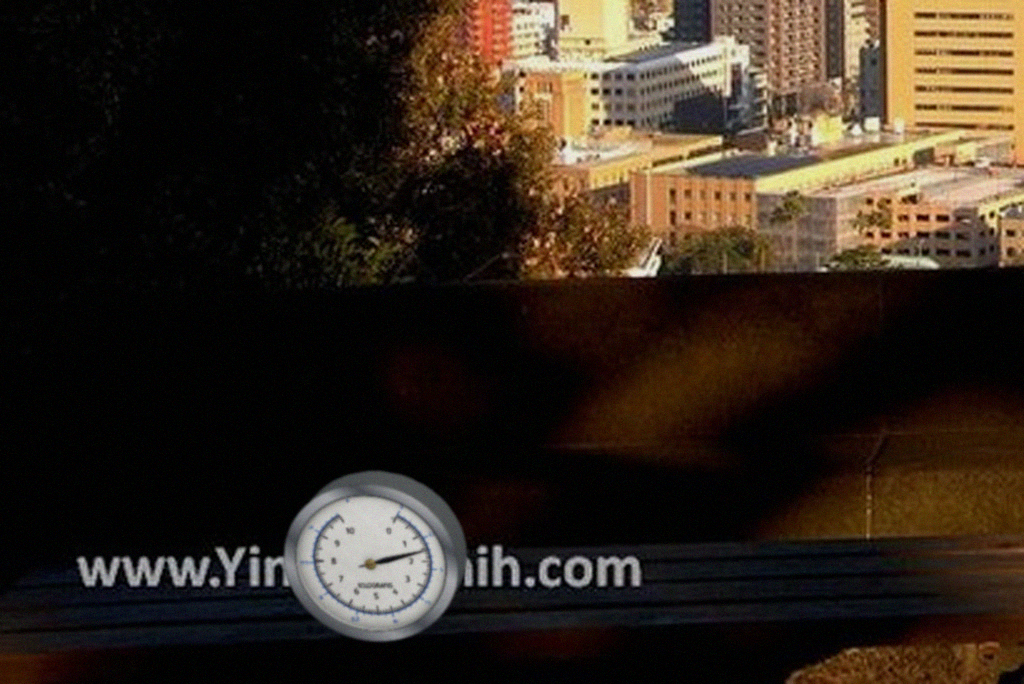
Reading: 1.5 kg
